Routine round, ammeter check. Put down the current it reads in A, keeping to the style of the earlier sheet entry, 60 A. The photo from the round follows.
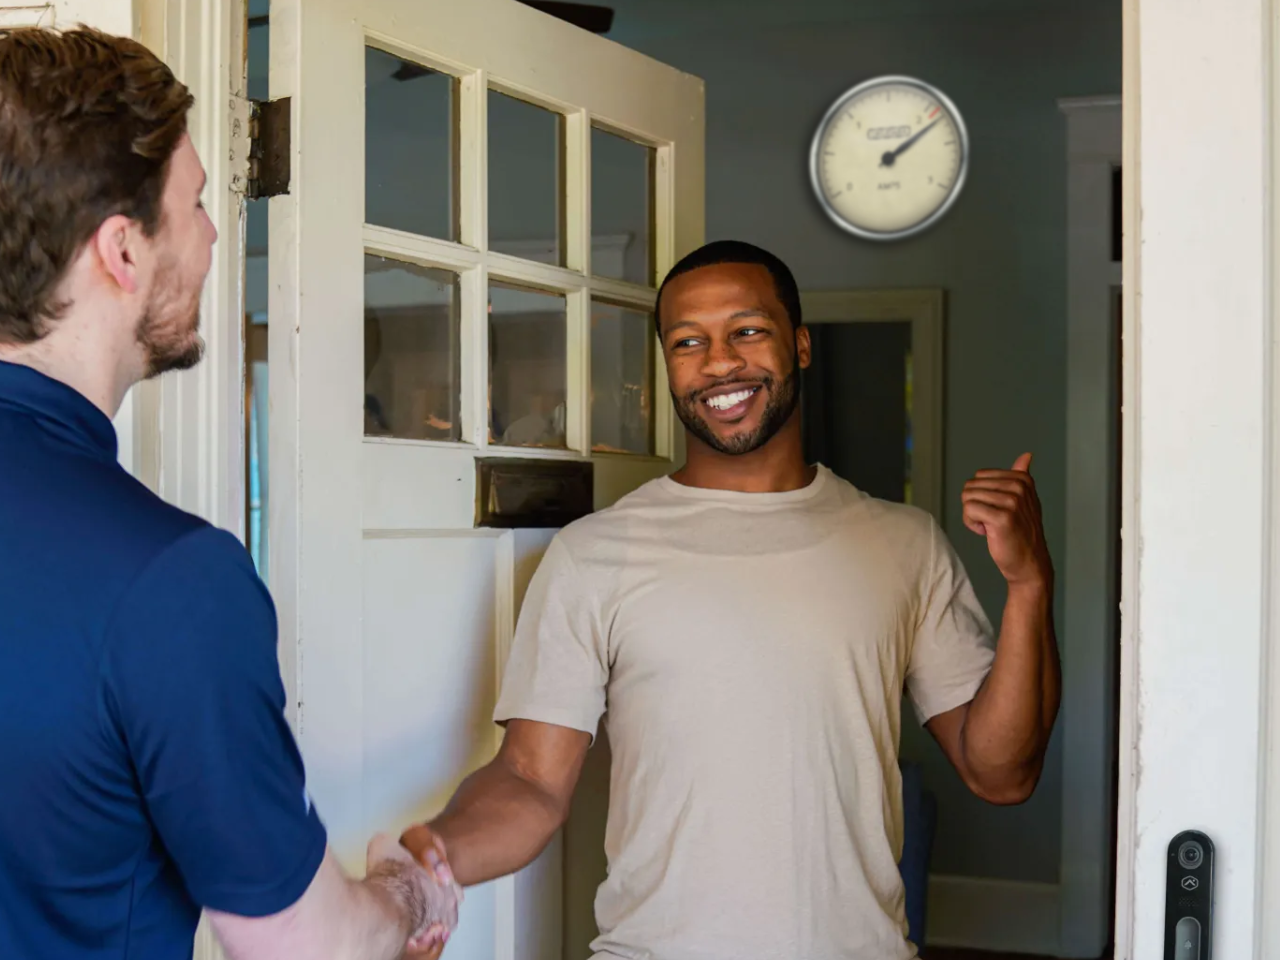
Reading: 2.2 A
